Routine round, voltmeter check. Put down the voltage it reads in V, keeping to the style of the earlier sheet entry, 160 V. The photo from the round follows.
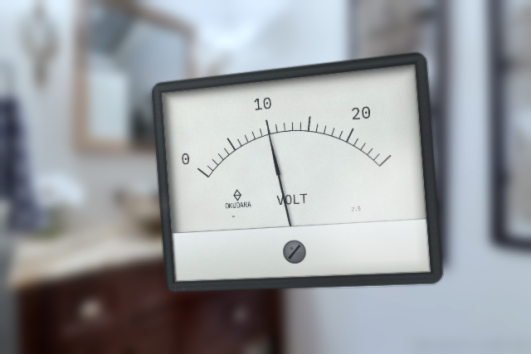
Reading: 10 V
